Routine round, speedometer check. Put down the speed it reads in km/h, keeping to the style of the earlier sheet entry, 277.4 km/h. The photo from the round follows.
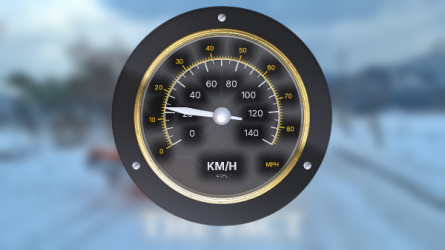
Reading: 22.5 km/h
